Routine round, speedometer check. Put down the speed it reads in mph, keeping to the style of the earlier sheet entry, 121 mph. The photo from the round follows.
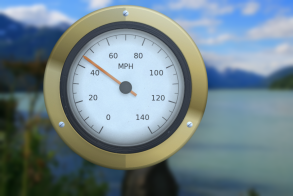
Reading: 45 mph
